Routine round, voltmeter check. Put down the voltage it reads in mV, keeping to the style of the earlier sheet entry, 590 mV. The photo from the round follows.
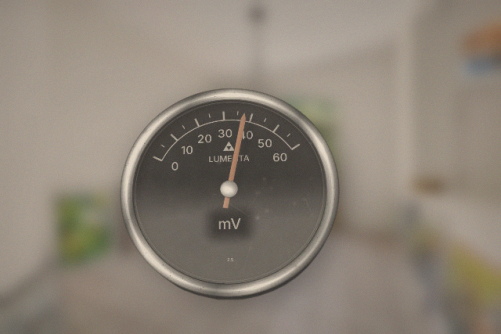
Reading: 37.5 mV
